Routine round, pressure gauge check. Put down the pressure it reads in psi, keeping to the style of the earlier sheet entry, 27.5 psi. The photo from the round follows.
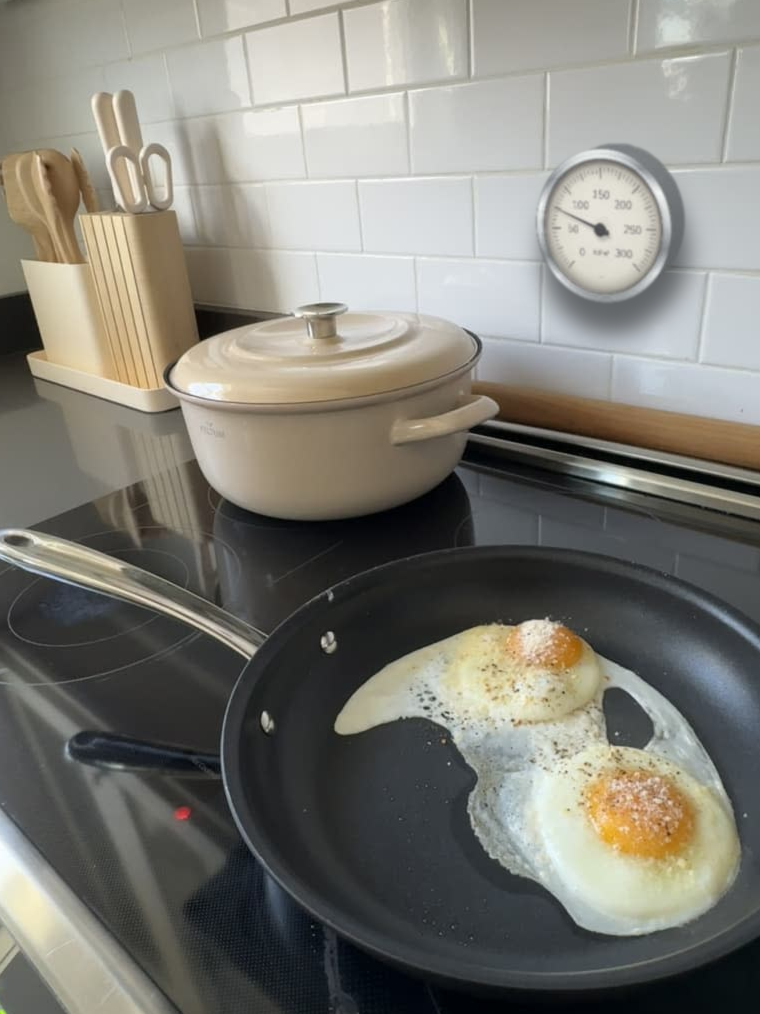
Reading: 75 psi
